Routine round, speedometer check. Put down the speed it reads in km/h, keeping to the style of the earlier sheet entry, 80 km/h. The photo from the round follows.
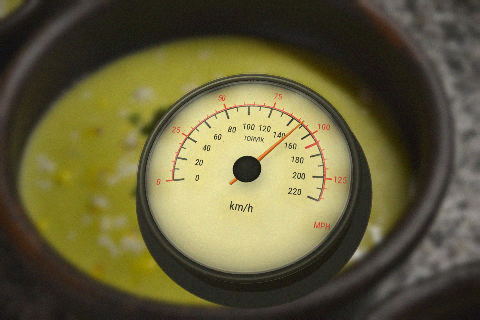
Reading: 150 km/h
